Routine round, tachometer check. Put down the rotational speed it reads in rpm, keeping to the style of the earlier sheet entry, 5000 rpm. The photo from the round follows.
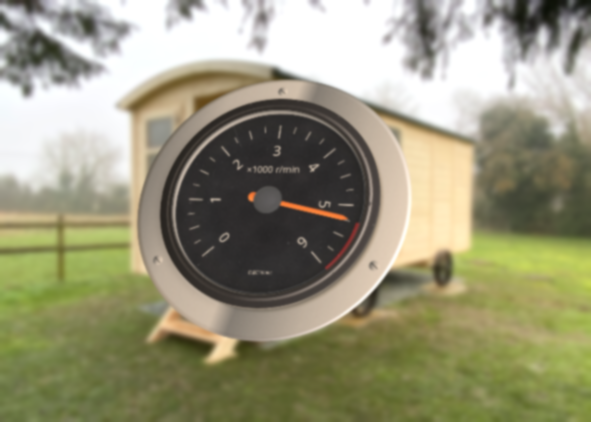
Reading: 5250 rpm
